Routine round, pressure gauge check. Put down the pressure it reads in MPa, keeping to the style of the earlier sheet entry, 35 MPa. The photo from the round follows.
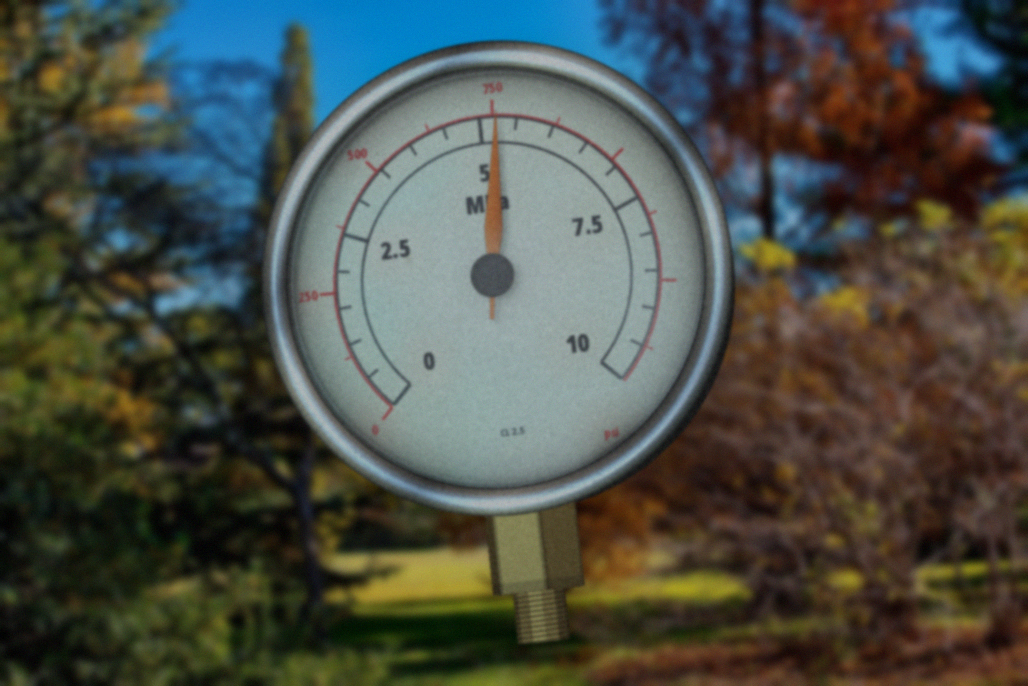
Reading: 5.25 MPa
